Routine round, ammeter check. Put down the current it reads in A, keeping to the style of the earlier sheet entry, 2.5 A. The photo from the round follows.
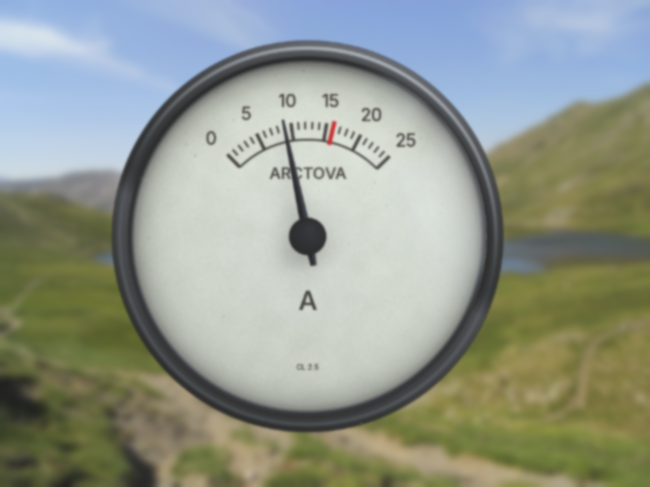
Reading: 9 A
